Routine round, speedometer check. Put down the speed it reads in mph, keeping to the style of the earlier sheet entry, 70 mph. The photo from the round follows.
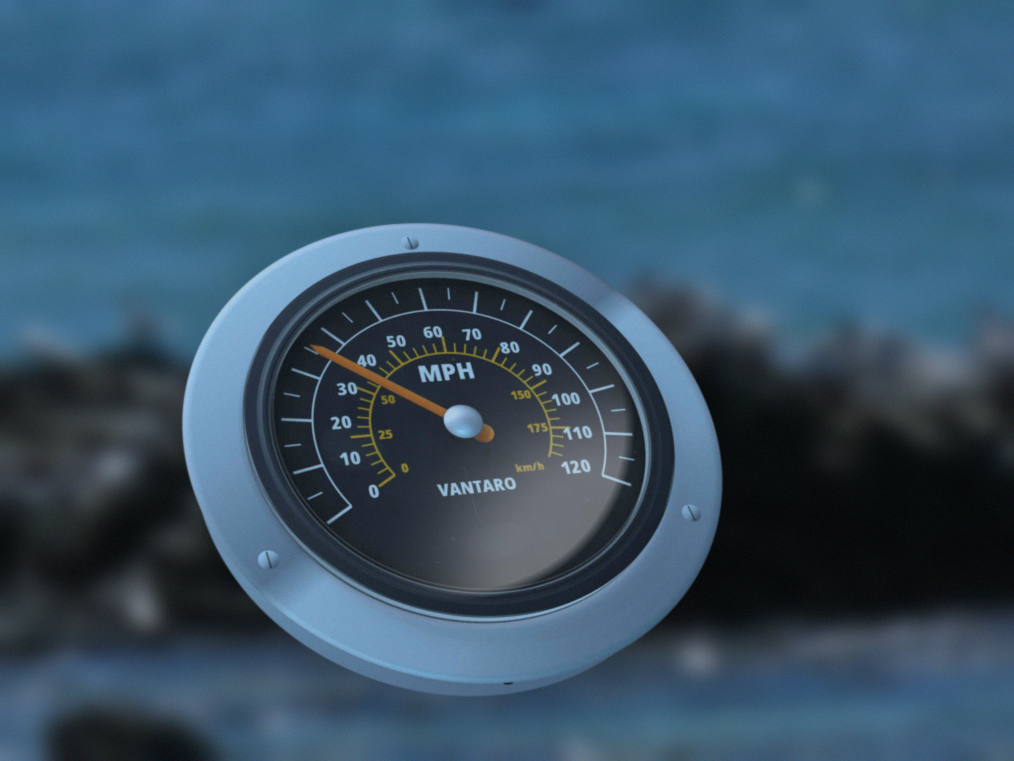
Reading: 35 mph
